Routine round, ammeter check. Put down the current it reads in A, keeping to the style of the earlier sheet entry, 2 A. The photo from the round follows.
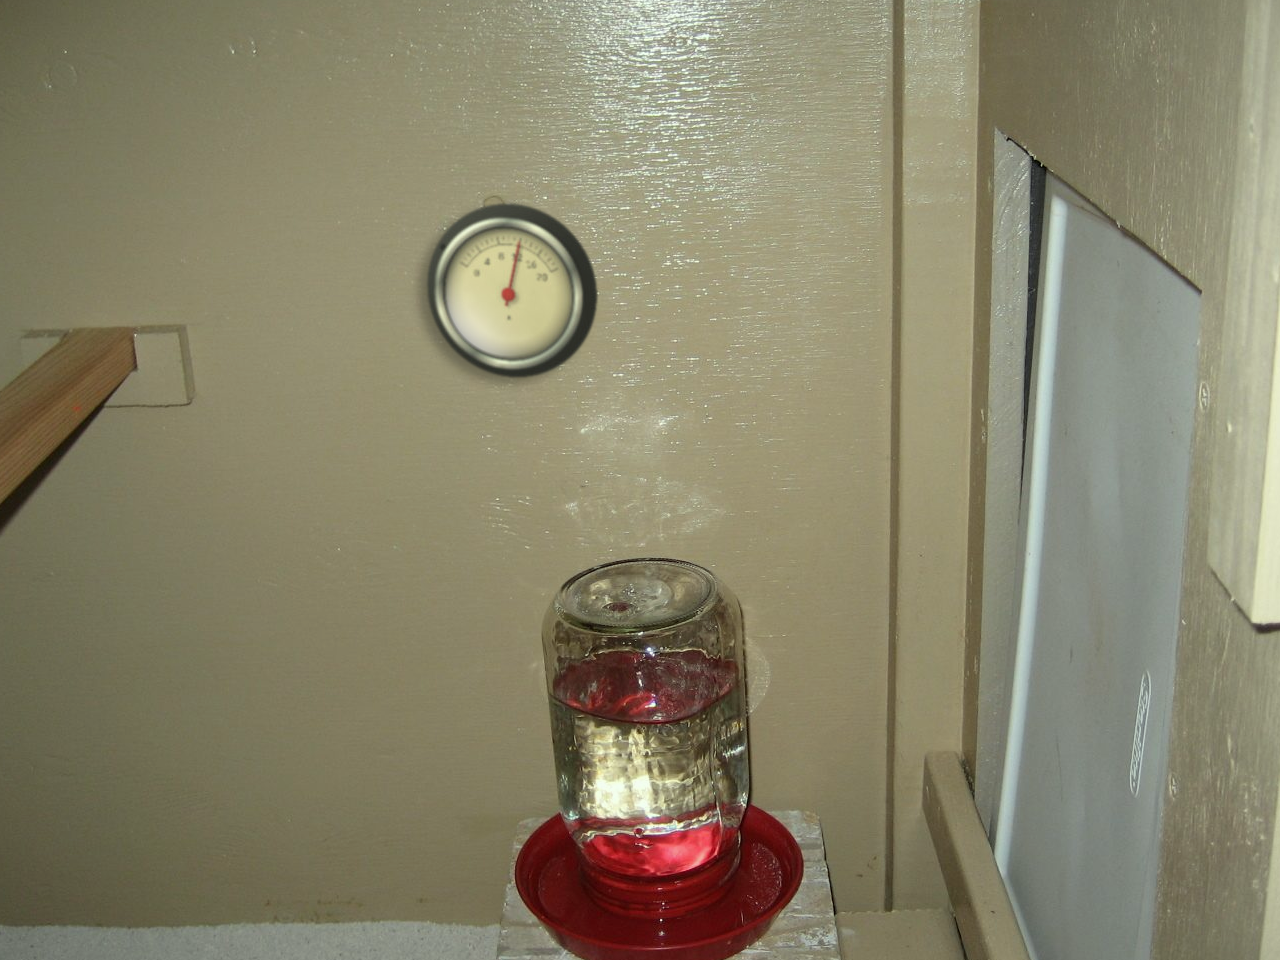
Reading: 12 A
